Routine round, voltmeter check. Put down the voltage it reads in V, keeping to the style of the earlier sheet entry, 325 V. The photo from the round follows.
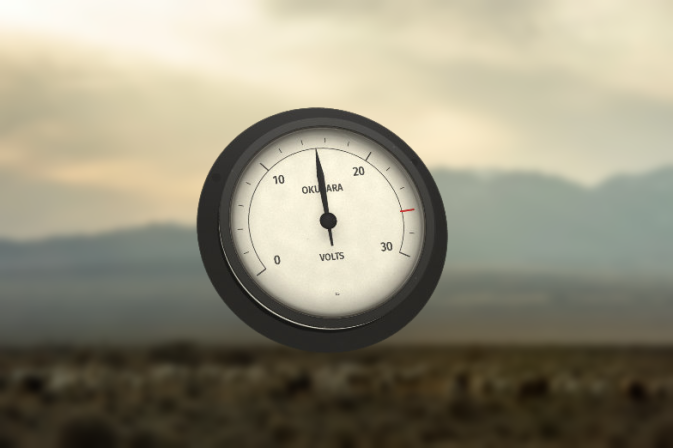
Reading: 15 V
